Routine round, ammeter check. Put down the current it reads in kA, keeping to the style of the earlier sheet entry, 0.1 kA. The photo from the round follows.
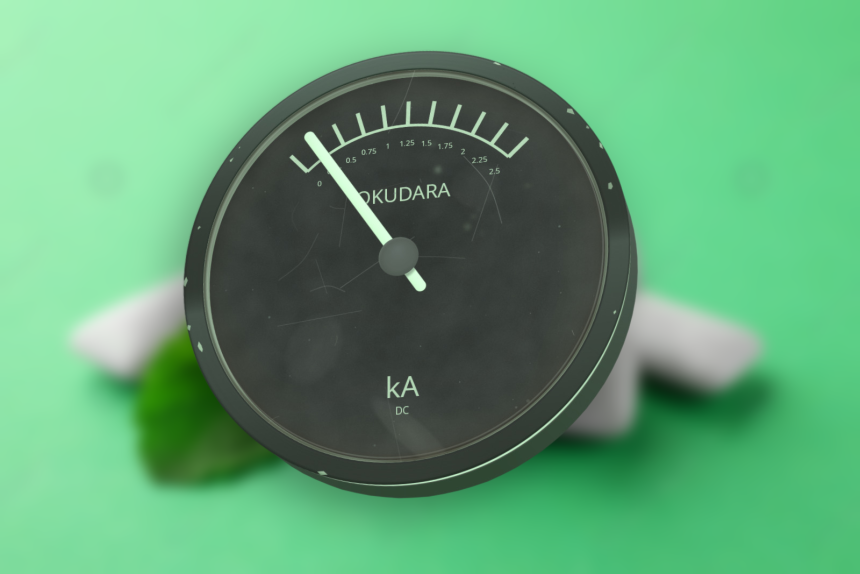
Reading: 0.25 kA
